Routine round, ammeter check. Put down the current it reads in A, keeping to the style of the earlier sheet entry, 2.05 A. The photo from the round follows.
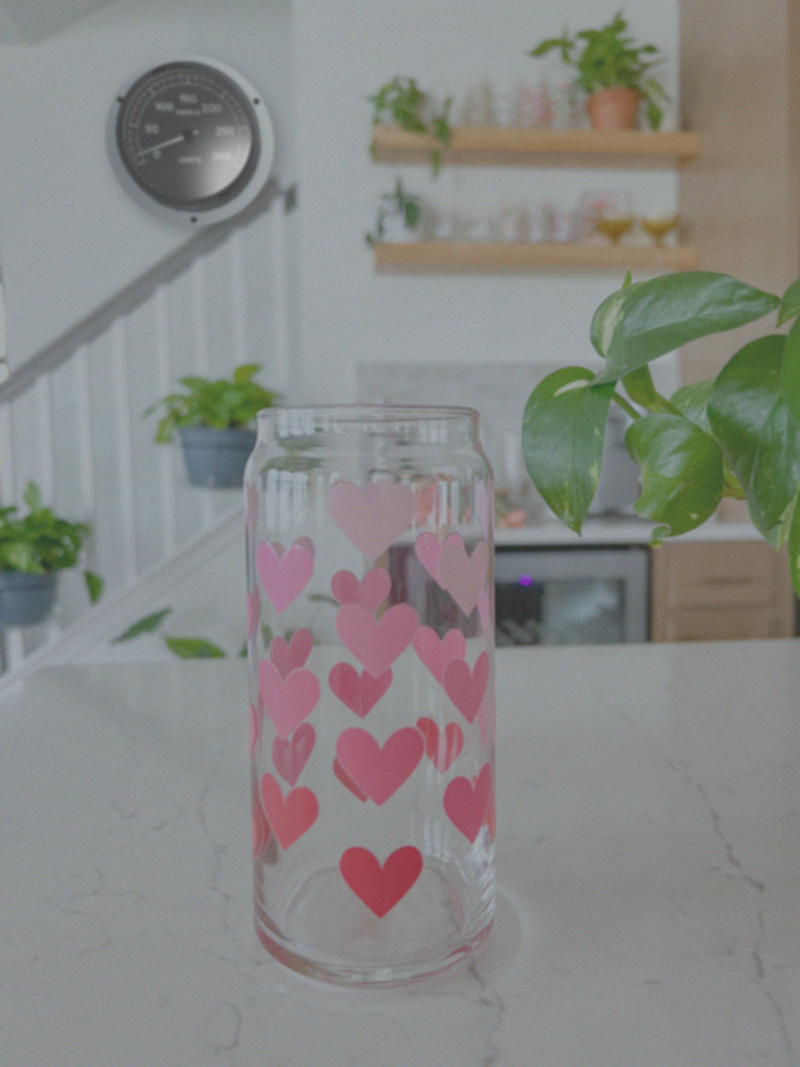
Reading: 10 A
